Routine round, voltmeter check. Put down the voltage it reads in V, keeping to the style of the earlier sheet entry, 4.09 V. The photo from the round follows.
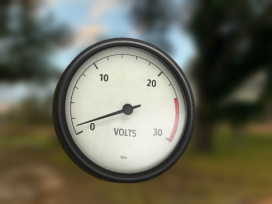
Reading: 1 V
